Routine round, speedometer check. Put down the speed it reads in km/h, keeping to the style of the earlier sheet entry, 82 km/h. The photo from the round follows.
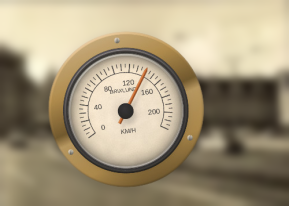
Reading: 140 km/h
